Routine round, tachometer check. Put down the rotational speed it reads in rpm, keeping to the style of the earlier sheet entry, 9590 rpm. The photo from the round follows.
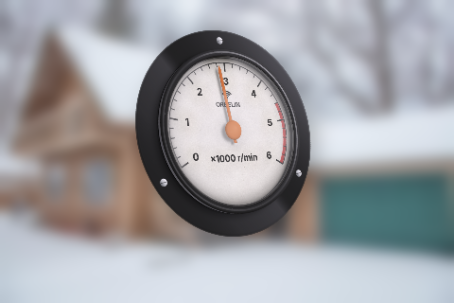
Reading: 2800 rpm
